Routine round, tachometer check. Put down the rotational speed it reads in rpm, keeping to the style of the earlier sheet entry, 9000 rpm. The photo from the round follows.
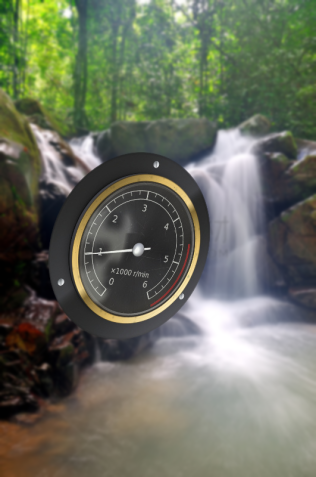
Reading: 1000 rpm
